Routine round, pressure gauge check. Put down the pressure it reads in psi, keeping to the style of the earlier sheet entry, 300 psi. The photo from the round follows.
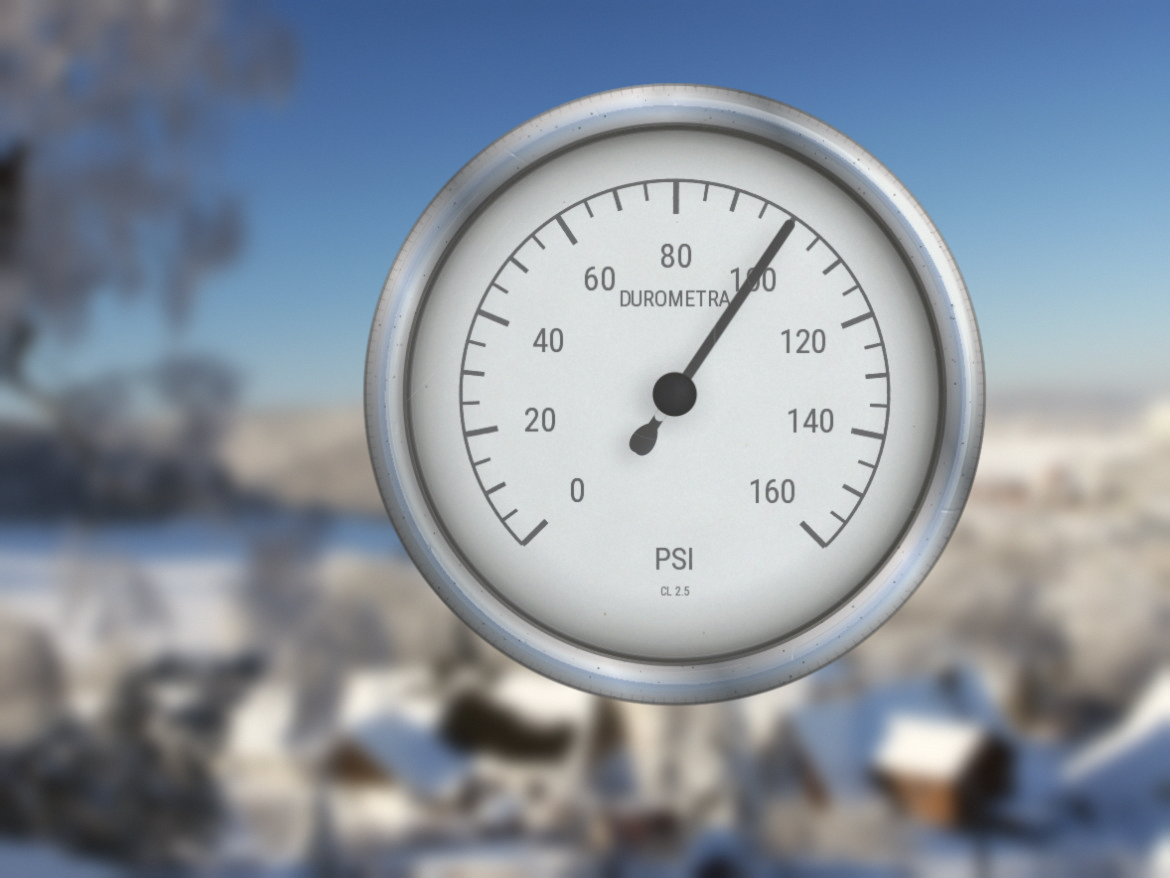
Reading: 100 psi
